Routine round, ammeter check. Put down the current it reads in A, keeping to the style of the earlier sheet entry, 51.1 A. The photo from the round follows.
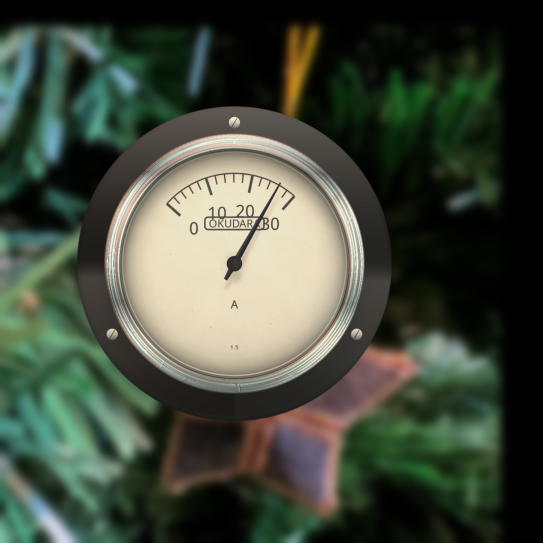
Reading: 26 A
